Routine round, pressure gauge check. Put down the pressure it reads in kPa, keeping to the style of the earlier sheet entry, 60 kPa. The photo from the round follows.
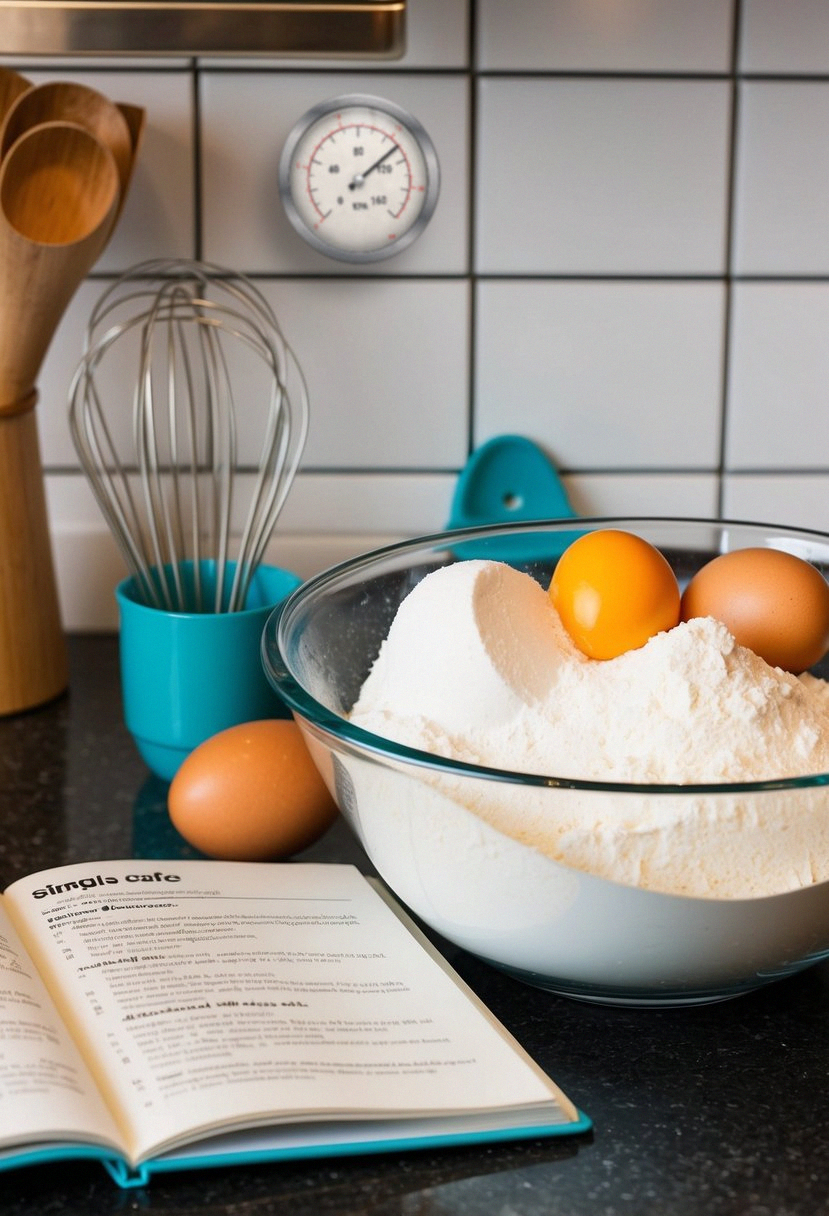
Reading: 110 kPa
